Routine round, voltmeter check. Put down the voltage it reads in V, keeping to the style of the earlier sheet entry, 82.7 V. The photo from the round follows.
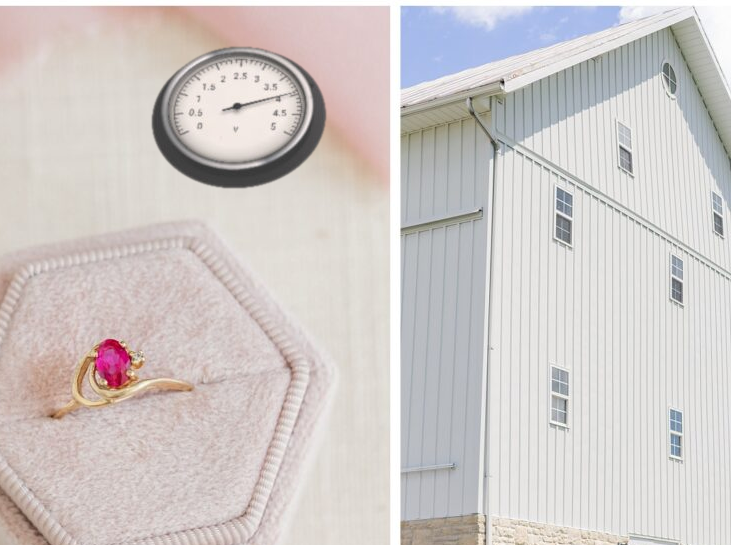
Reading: 4 V
